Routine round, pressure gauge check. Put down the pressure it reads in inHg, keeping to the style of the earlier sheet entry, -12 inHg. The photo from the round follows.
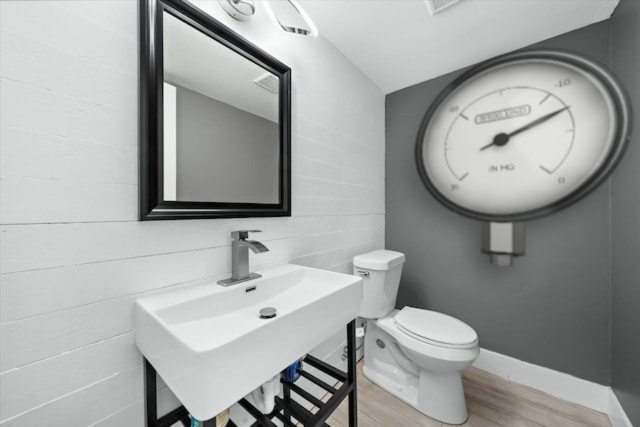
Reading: -7.5 inHg
